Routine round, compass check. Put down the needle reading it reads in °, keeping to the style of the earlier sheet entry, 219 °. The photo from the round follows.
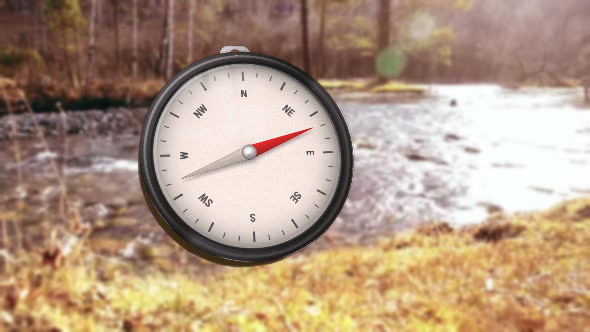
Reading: 70 °
